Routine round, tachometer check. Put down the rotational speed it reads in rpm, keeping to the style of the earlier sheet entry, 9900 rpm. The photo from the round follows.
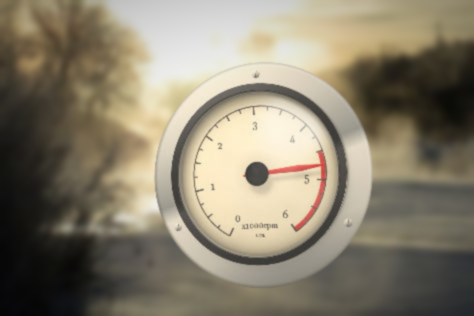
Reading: 4750 rpm
